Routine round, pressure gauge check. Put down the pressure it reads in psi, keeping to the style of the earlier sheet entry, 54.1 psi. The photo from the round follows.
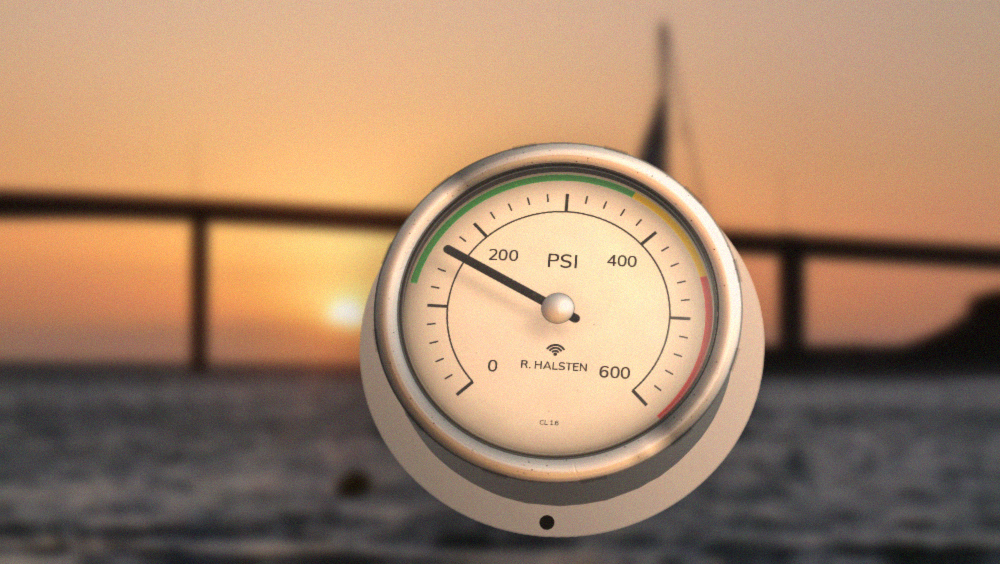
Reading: 160 psi
